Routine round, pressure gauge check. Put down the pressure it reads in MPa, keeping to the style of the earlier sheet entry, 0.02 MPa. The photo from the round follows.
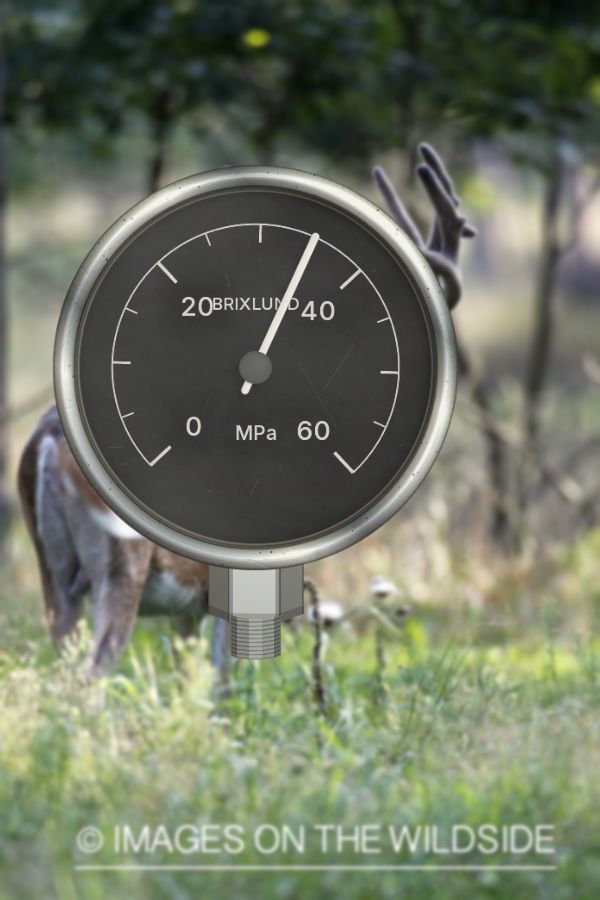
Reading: 35 MPa
